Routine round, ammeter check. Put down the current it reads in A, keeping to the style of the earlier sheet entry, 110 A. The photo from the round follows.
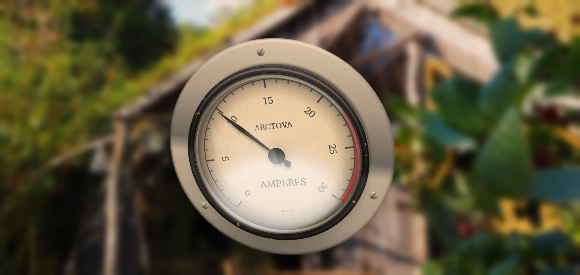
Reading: 10 A
